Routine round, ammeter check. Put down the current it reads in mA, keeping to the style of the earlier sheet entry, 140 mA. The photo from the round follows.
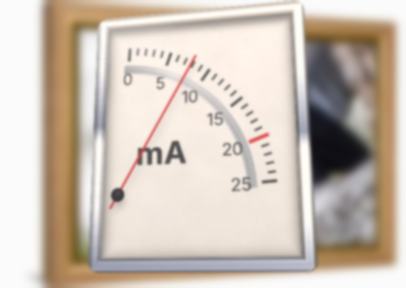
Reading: 8 mA
